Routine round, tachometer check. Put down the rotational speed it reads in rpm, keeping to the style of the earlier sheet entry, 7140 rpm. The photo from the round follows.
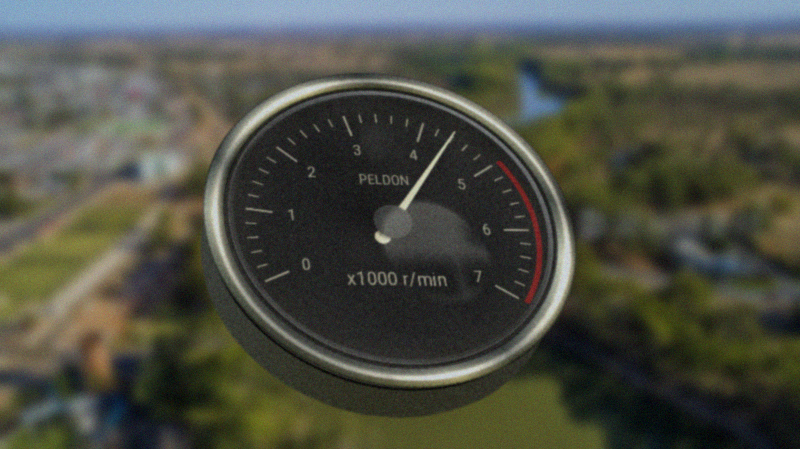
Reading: 4400 rpm
